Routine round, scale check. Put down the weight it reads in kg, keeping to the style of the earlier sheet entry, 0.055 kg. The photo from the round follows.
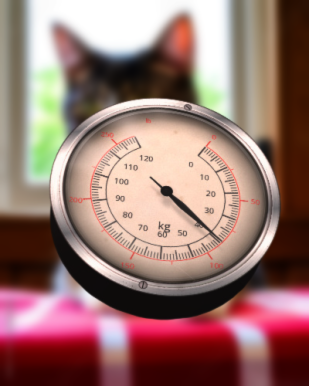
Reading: 40 kg
